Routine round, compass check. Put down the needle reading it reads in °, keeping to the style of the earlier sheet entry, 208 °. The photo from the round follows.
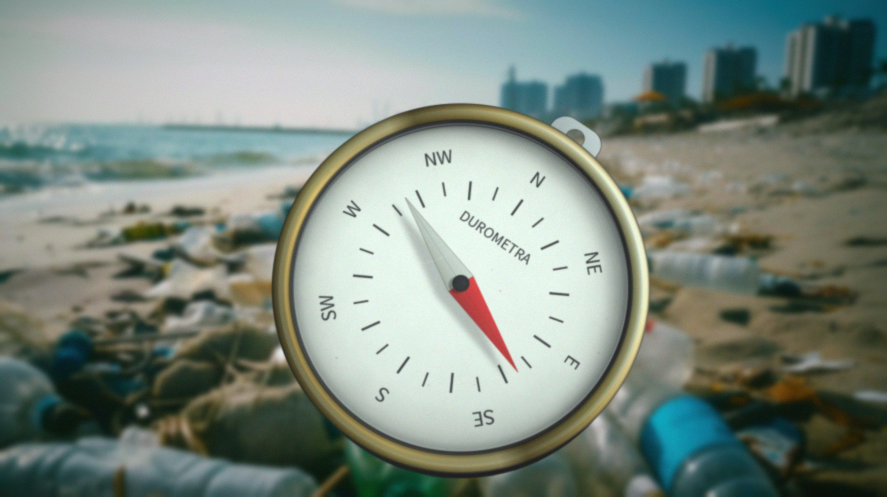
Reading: 112.5 °
